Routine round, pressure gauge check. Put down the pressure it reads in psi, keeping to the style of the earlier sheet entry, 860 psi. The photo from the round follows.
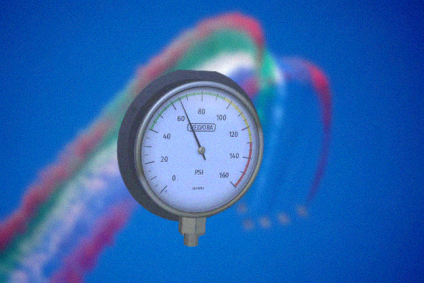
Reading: 65 psi
